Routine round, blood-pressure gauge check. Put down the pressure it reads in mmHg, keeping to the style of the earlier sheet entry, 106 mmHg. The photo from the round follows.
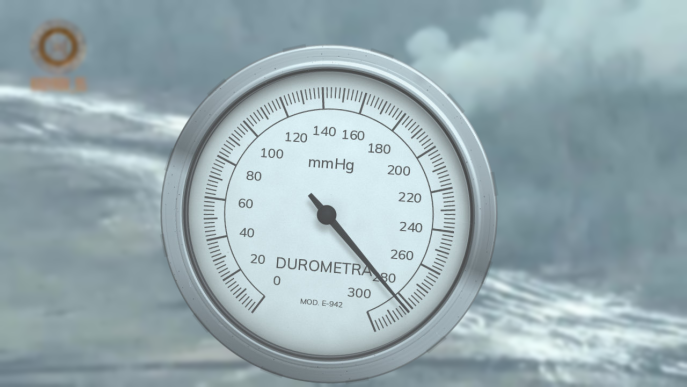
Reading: 282 mmHg
